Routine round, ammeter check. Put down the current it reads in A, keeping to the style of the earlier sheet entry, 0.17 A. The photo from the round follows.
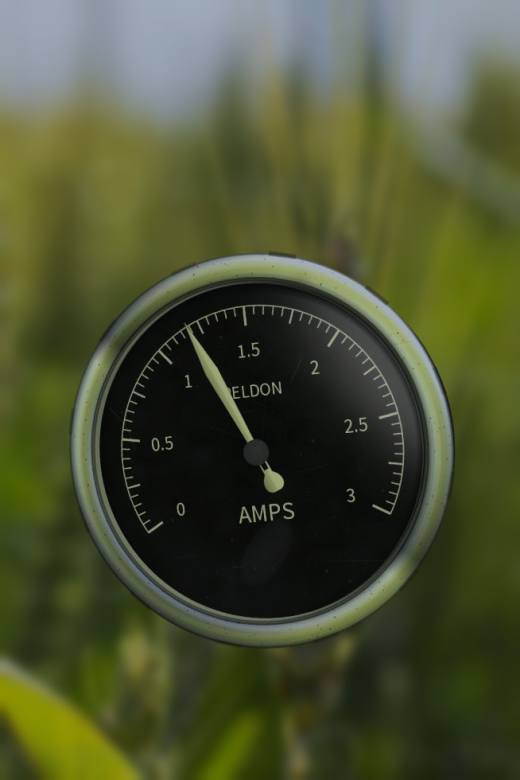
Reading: 1.2 A
